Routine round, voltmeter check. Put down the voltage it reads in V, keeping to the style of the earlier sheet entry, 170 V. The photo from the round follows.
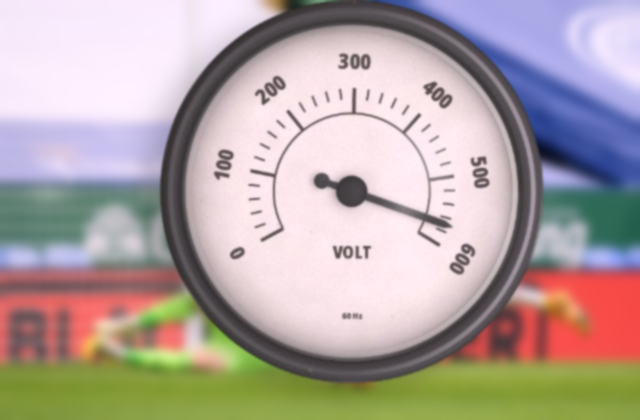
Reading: 570 V
